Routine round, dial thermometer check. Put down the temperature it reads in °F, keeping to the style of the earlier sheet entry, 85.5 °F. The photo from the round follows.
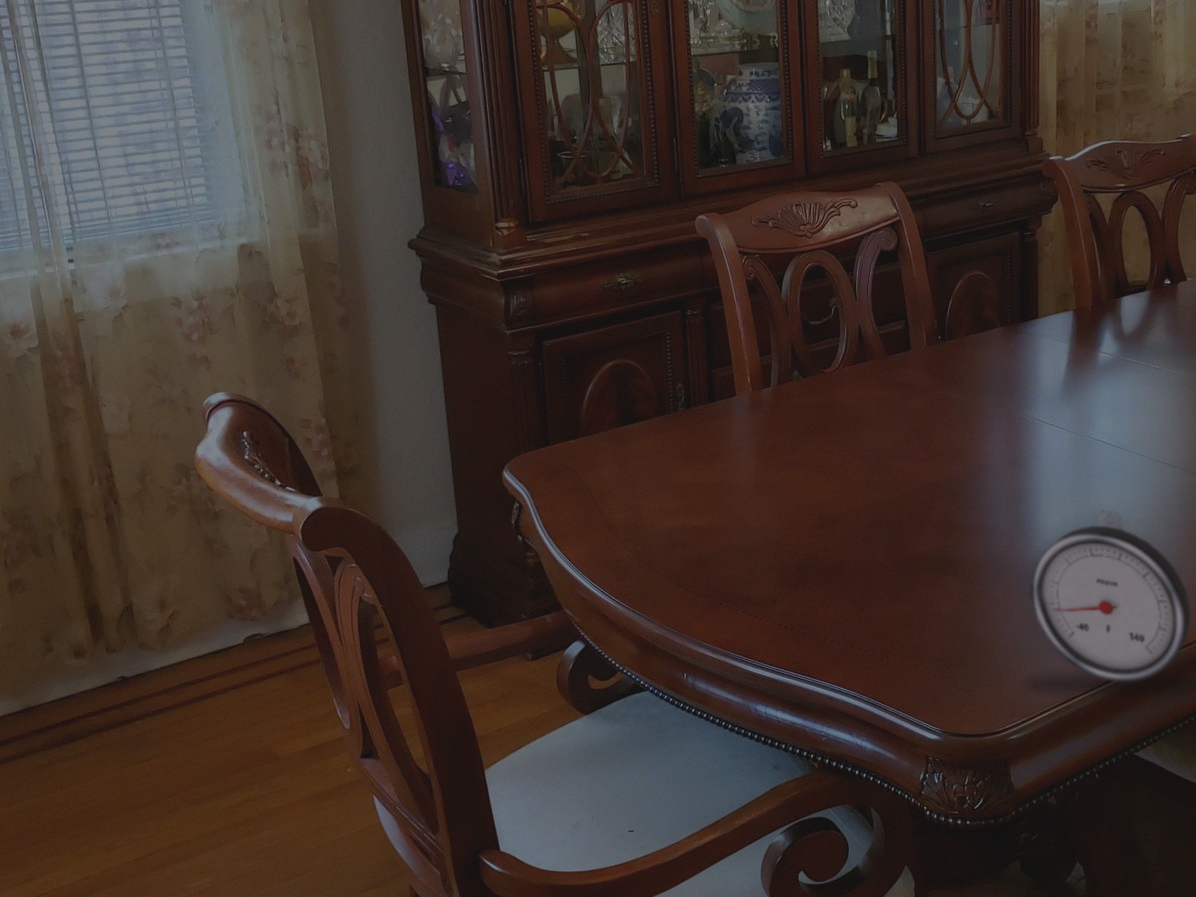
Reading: -20 °F
